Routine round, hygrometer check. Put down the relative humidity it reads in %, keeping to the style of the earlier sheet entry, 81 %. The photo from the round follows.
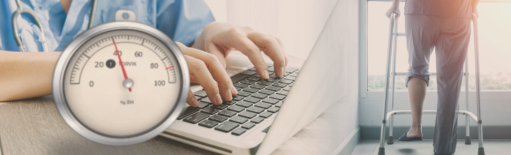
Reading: 40 %
